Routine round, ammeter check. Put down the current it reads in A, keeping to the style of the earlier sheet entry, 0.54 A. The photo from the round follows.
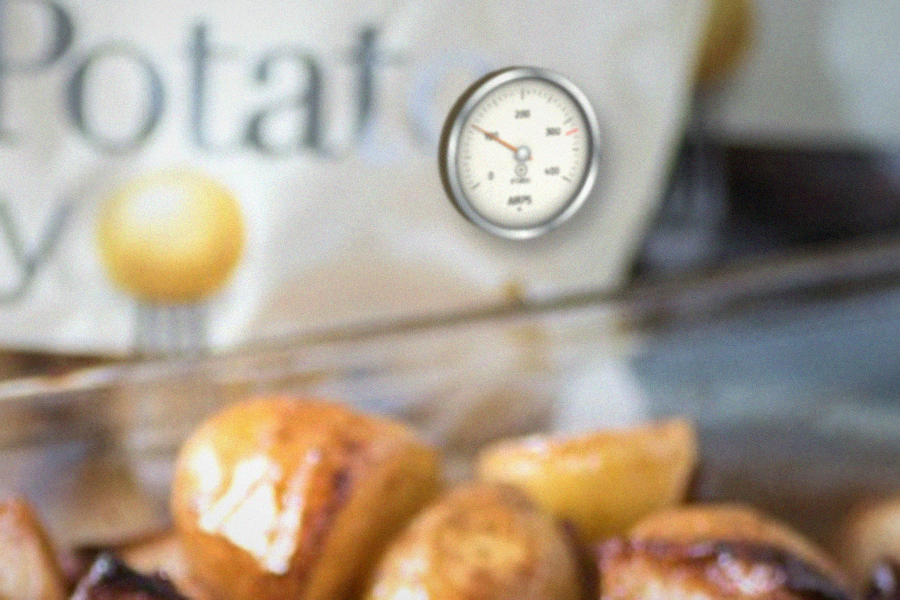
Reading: 100 A
